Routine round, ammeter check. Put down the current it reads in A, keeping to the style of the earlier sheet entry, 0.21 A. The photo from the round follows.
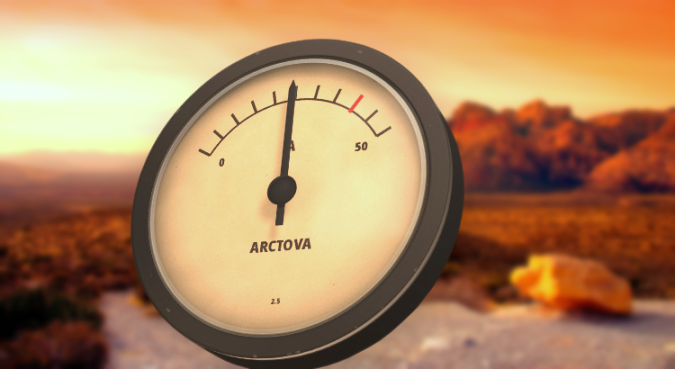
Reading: 25 A
